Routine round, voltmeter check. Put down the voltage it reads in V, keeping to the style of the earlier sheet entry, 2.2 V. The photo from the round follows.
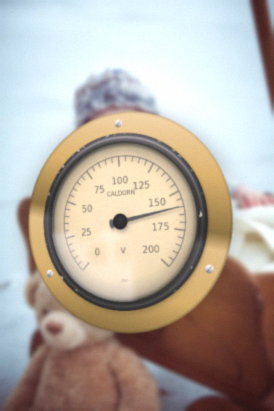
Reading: 160 V
